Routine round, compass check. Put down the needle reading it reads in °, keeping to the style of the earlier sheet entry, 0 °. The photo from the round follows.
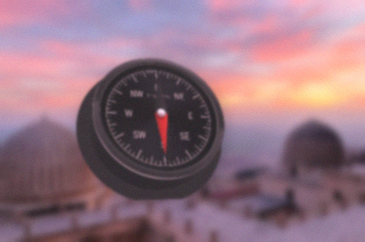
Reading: 180 °
